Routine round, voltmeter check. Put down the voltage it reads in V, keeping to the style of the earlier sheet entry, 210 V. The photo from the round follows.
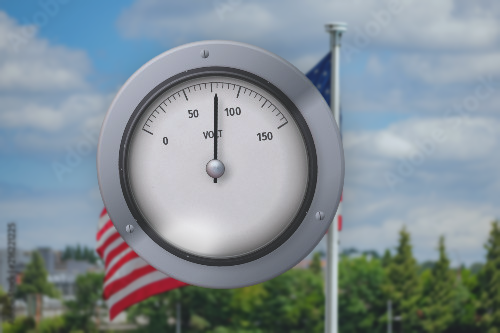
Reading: 80 V
